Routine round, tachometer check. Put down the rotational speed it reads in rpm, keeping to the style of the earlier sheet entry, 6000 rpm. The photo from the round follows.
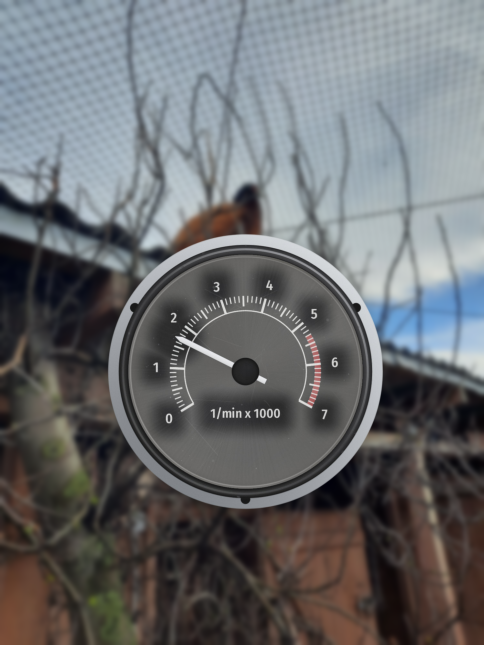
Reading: 1700 rpm
